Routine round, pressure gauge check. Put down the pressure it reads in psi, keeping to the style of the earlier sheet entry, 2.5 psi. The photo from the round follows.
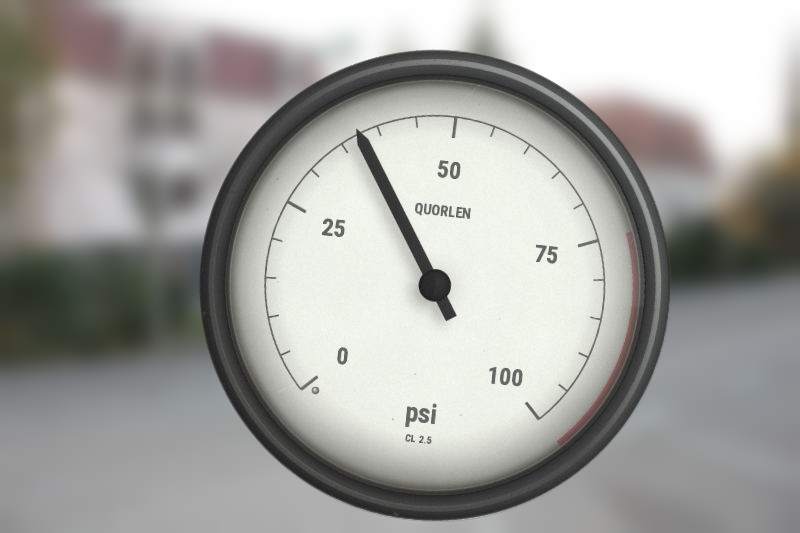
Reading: 37.5 psi
